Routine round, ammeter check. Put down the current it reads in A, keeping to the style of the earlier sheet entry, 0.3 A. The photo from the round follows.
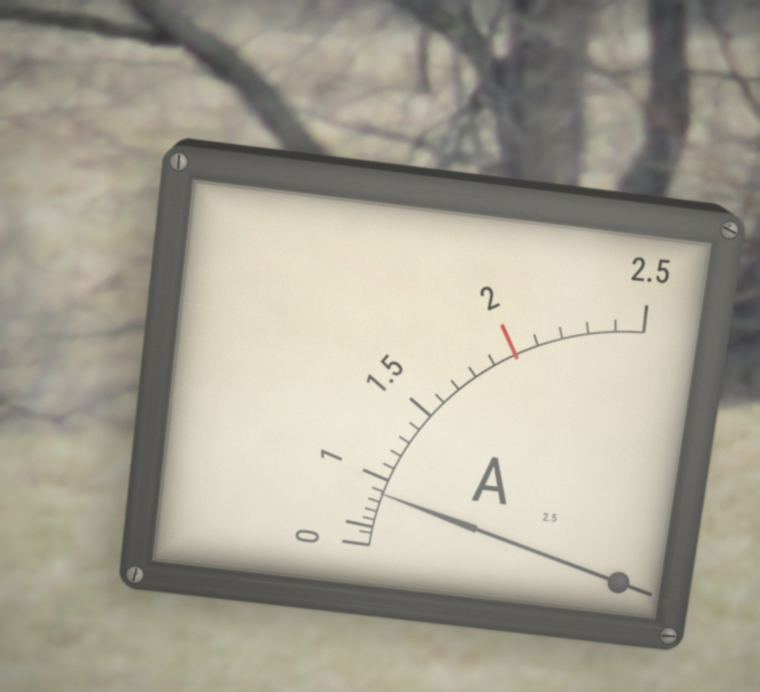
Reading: 0.9 A
